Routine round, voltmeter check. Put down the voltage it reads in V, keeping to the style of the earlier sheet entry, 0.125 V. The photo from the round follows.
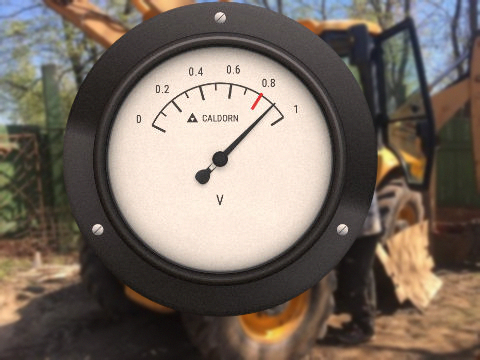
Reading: 0.9 V
